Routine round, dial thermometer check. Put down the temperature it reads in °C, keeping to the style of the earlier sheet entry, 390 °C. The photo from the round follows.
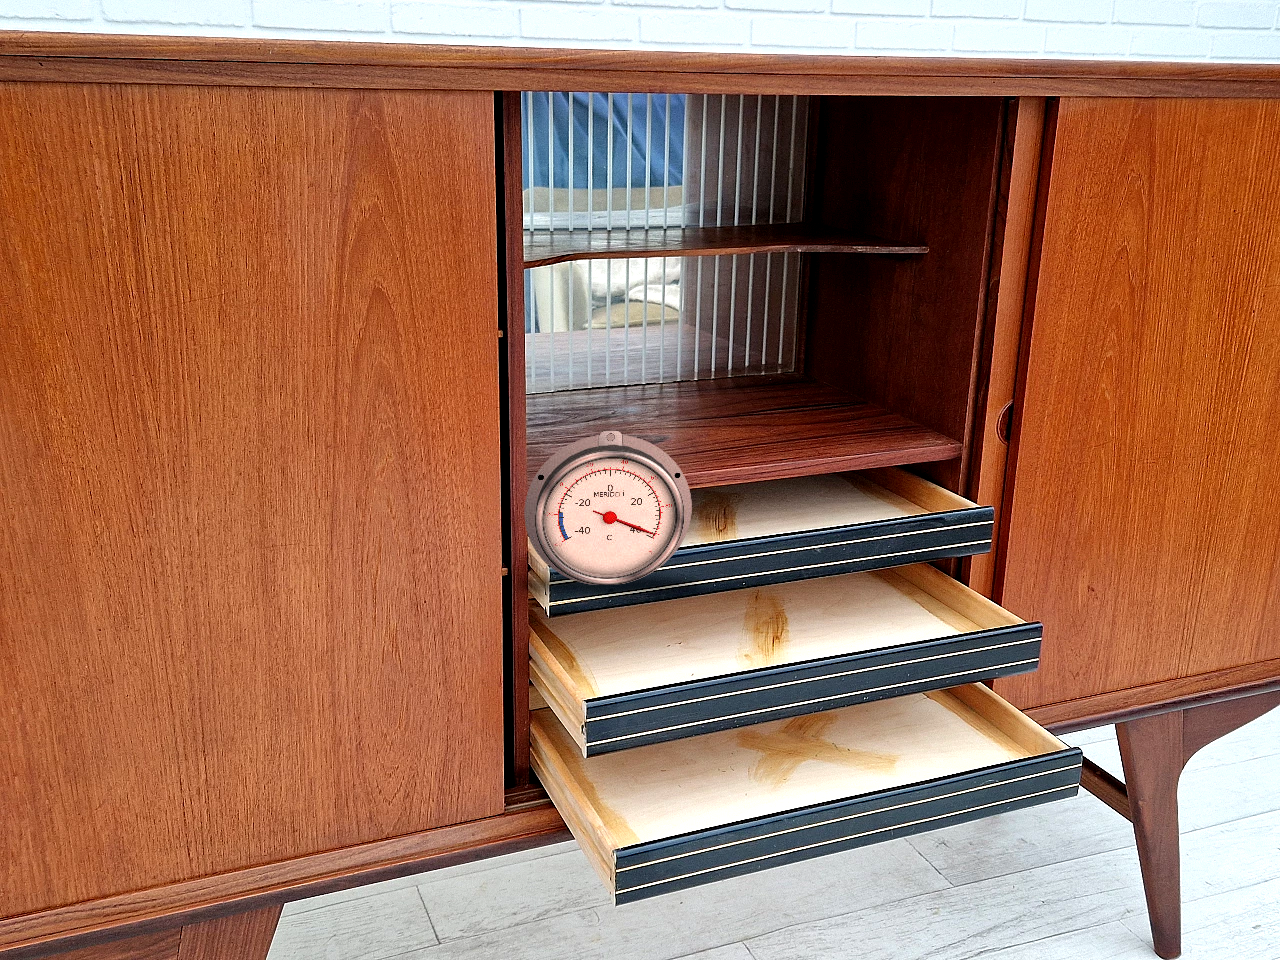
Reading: 38 °C
